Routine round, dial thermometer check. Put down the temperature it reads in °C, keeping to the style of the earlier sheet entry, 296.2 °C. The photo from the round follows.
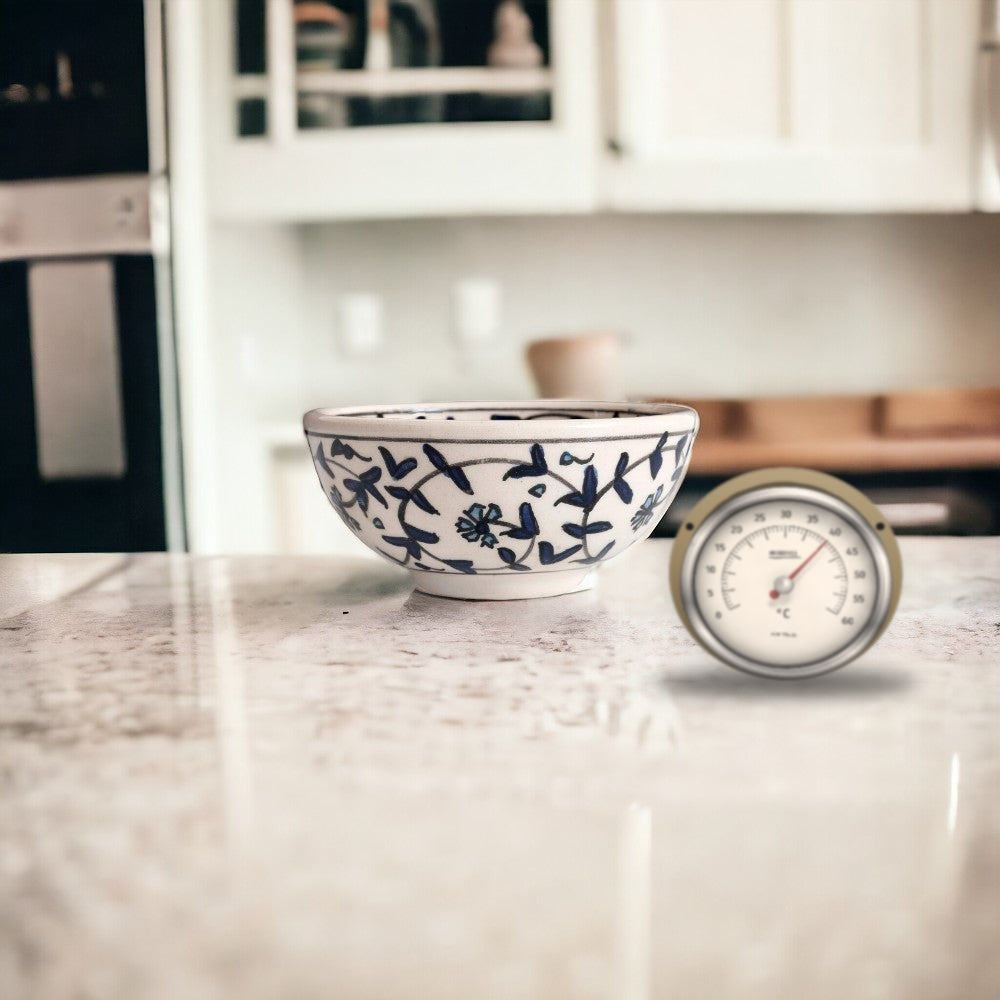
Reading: 40 °C
